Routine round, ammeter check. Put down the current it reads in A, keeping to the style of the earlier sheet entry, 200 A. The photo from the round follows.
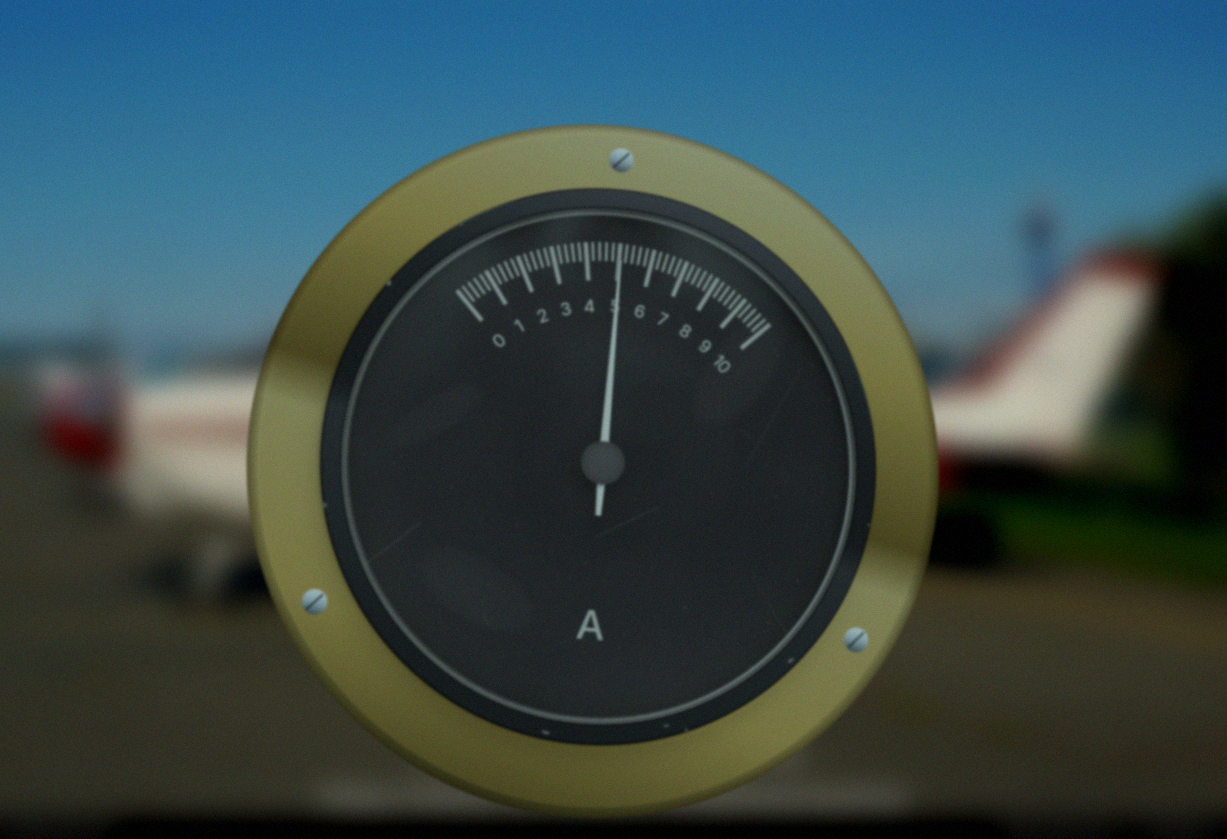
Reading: 5 A
